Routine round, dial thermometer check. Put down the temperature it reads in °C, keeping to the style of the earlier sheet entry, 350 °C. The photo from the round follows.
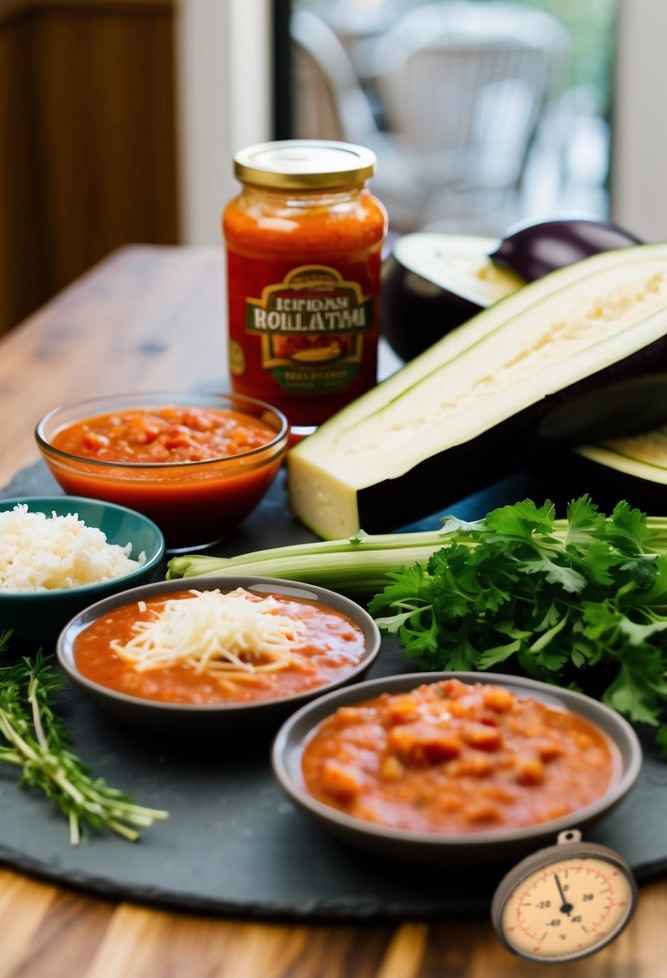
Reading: -4 °C
